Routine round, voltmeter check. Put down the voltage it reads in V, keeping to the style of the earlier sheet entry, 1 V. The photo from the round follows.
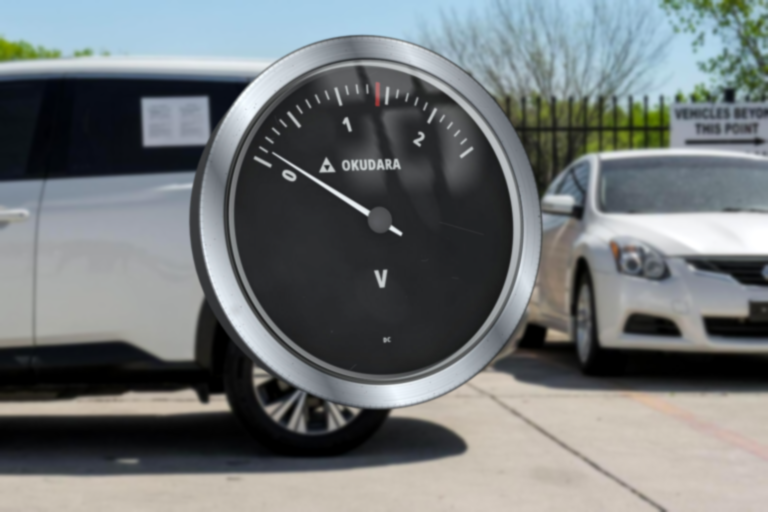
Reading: 0.1 V
